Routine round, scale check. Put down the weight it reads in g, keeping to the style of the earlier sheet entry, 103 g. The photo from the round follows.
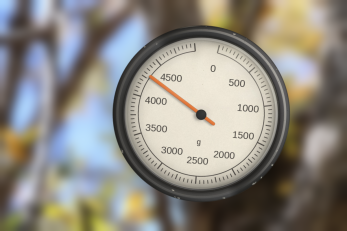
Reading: 4300 g
